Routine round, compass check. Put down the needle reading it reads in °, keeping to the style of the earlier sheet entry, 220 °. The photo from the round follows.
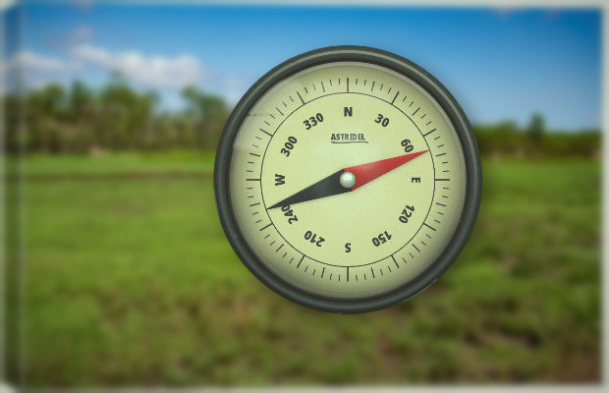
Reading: 70 °
